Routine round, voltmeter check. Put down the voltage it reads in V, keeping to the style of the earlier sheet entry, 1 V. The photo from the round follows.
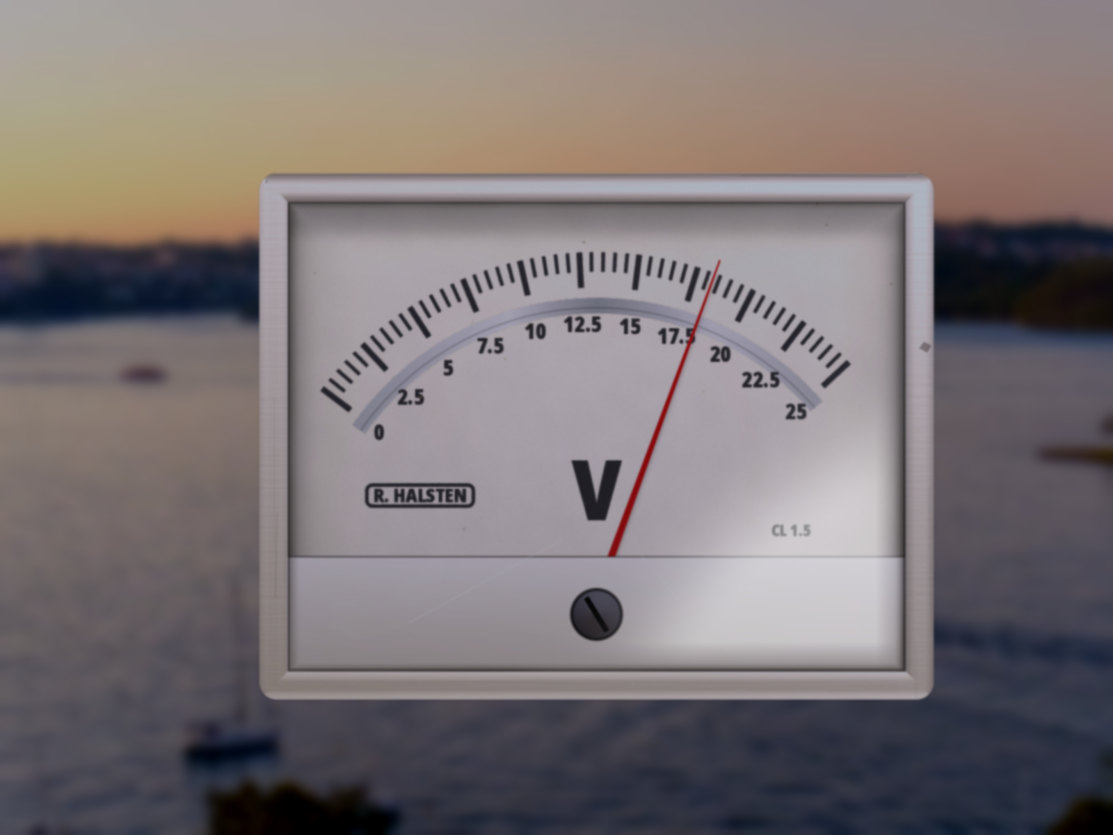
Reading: 18.25 V
